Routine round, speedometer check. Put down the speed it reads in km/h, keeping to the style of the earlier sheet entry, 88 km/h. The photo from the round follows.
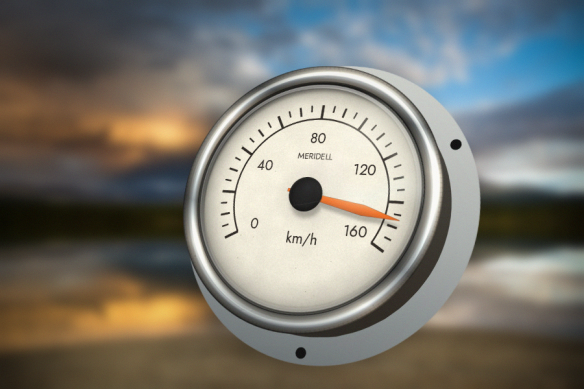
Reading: 147.5 km/h
